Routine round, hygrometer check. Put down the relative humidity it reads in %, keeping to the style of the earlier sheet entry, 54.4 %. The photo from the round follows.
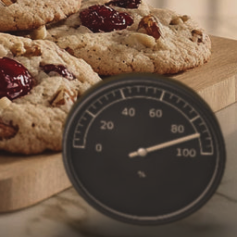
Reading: 88 %
